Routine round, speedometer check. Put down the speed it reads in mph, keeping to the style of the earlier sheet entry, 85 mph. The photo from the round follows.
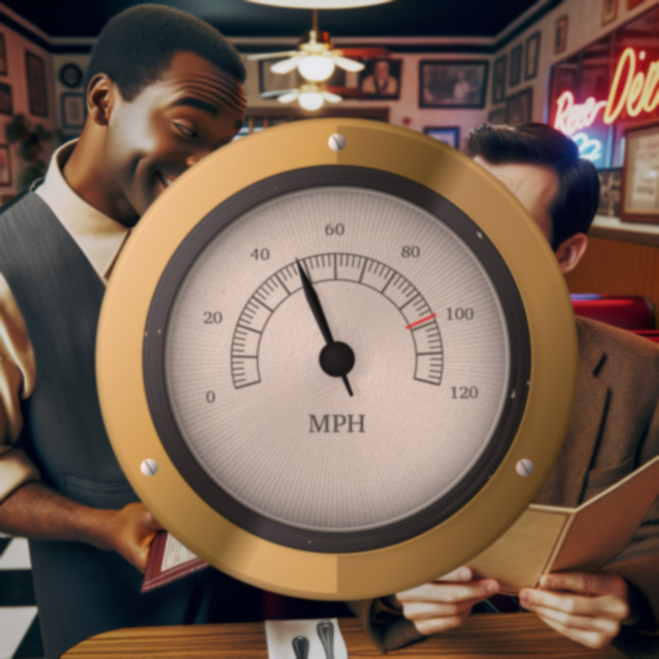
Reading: 48 mph
